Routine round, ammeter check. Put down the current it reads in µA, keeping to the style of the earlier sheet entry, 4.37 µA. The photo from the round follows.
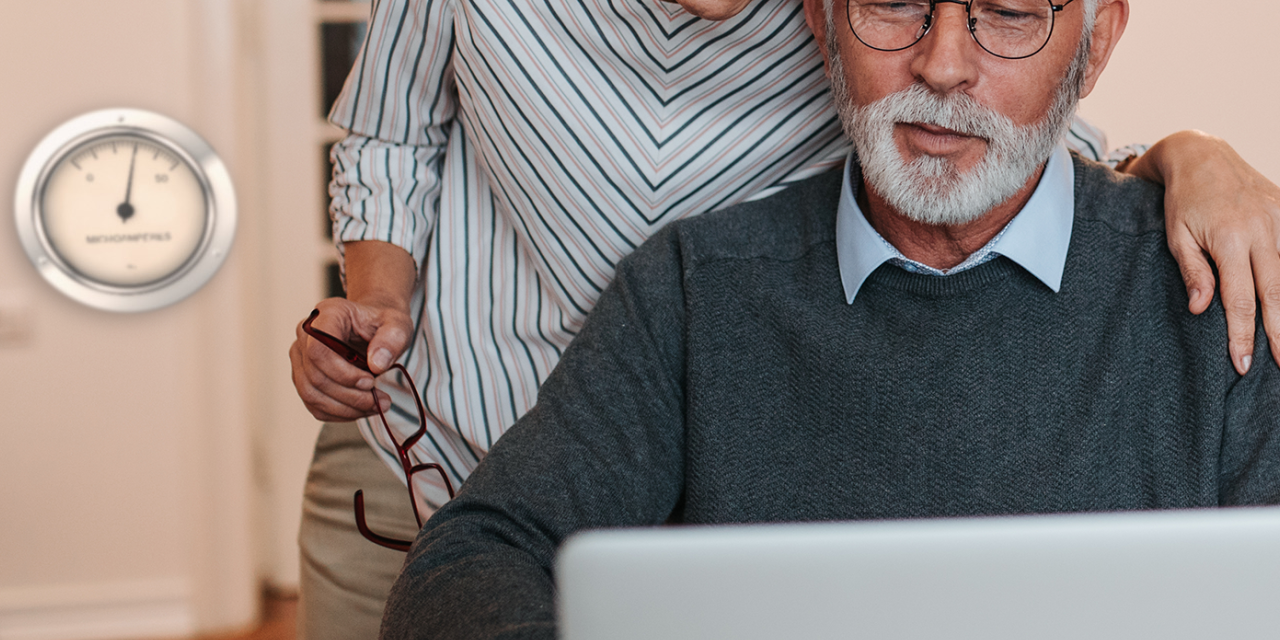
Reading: 30 µA
